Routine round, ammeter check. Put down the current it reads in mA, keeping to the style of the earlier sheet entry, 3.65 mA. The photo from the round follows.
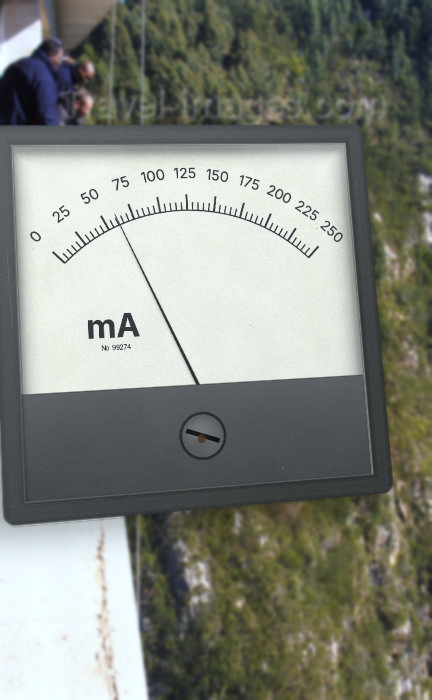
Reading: 60 mA
